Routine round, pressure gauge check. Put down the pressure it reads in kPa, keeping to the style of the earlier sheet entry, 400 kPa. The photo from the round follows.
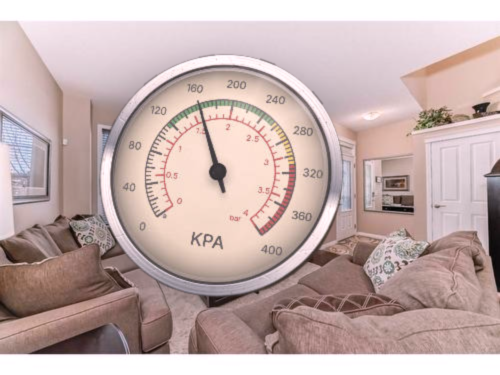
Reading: 160 kPa
